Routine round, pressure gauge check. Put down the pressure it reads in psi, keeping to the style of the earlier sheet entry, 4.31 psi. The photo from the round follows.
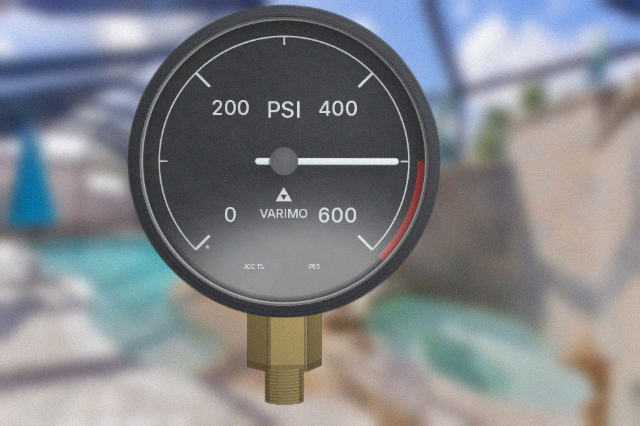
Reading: 500 psi
